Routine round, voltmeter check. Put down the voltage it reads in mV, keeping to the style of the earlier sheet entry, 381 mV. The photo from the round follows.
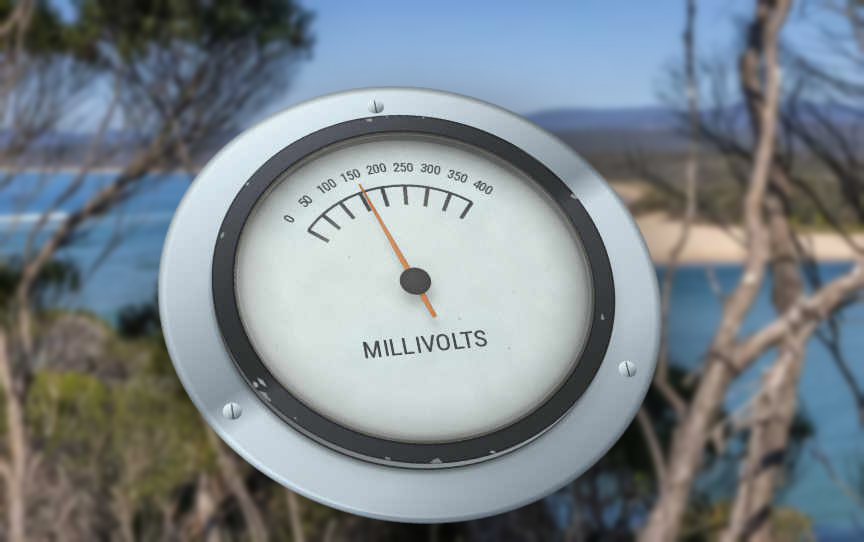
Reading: 150 mV
